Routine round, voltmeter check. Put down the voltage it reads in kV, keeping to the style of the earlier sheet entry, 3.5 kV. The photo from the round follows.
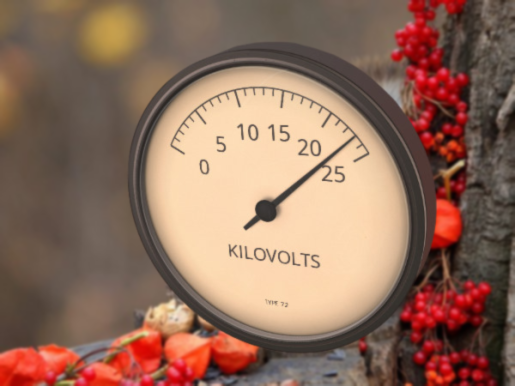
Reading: 23 kV
